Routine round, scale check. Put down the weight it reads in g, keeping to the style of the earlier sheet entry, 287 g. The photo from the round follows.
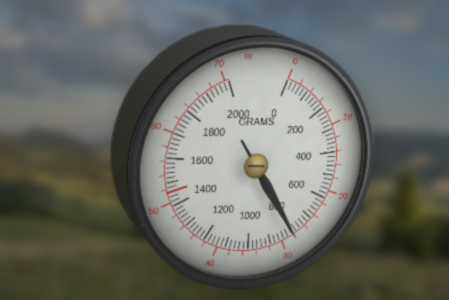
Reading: 800 g
